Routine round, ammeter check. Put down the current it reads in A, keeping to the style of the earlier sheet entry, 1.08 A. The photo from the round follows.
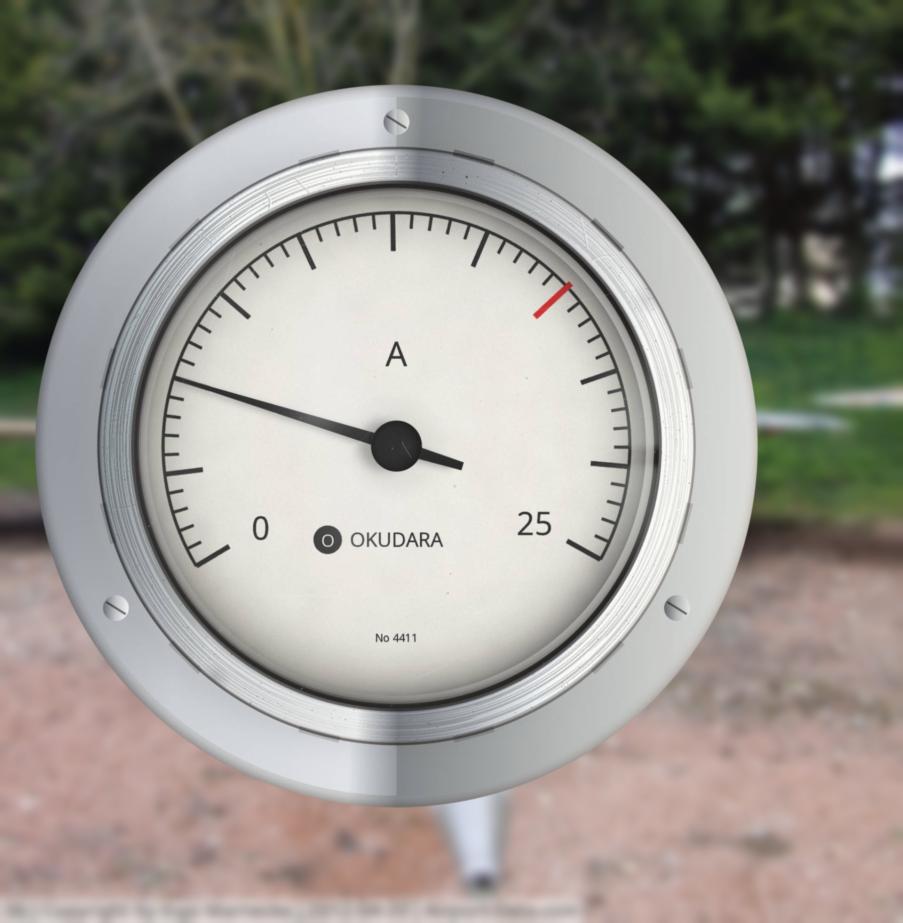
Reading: 5 A
